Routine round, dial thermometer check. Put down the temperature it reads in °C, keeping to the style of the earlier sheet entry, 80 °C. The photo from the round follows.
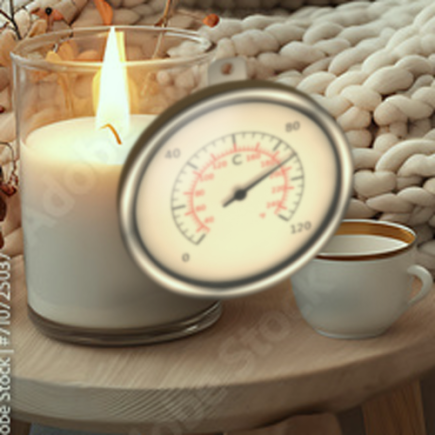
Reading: 88 °C
